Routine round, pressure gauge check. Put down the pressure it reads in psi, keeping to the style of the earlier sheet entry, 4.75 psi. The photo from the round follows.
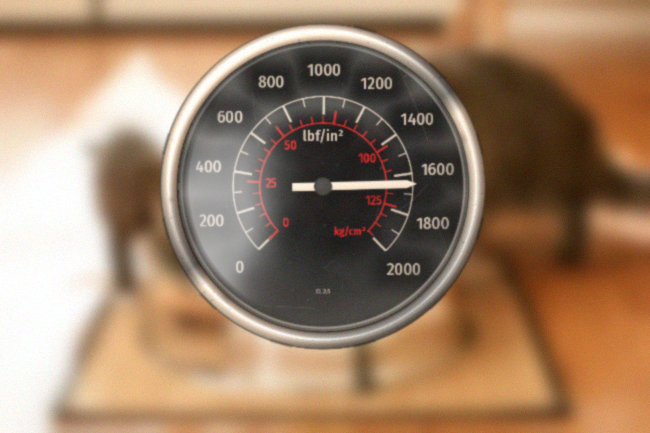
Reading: 1650 psi
